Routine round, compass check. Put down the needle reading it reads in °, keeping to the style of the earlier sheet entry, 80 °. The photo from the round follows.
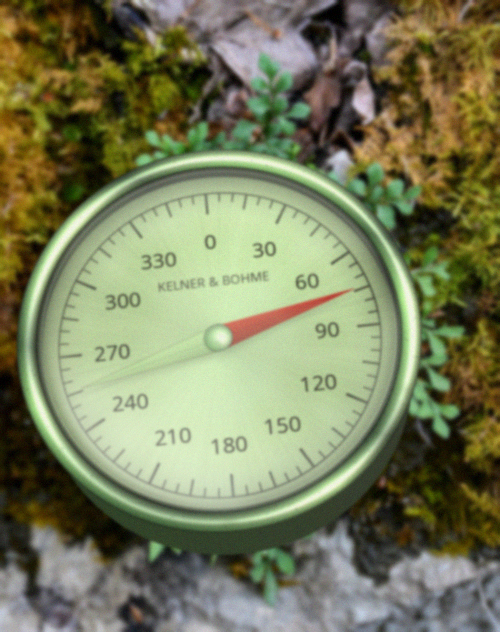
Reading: 75 °
